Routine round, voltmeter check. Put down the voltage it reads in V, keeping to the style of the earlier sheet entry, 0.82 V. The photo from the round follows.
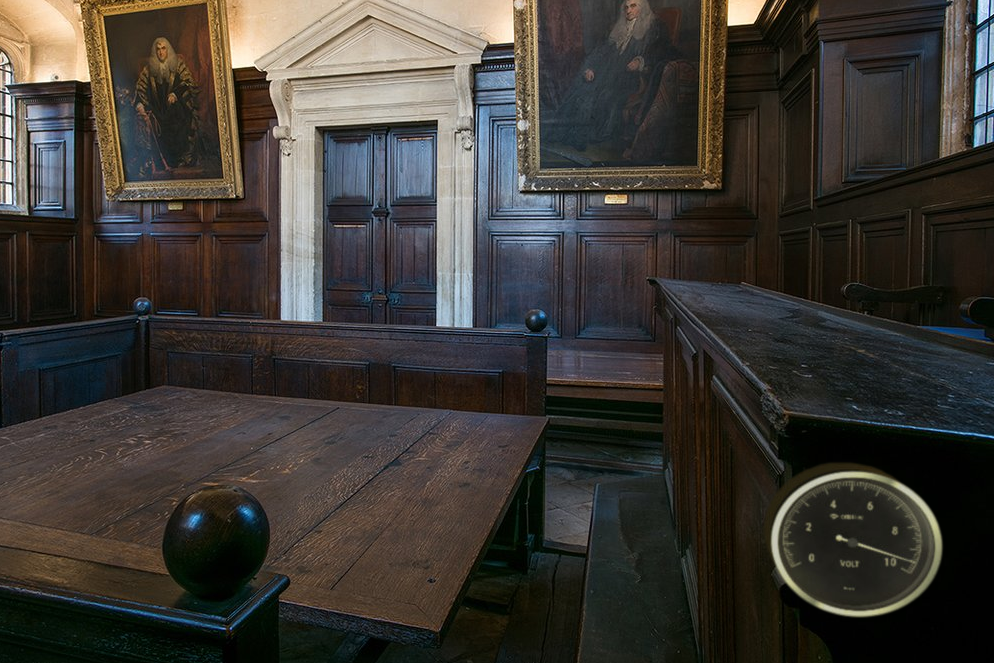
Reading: 9.5 V
